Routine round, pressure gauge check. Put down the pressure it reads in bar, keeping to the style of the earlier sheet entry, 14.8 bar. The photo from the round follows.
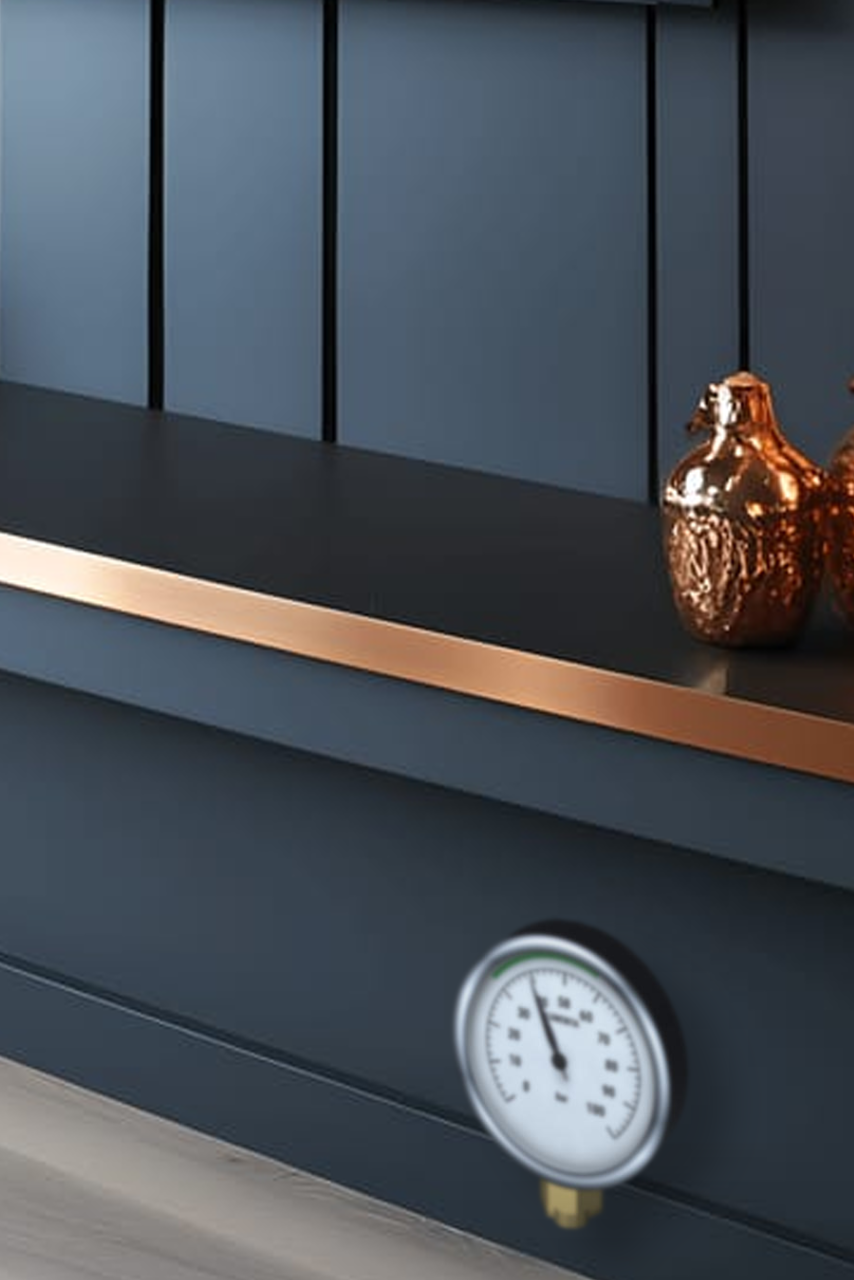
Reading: 40 bar
